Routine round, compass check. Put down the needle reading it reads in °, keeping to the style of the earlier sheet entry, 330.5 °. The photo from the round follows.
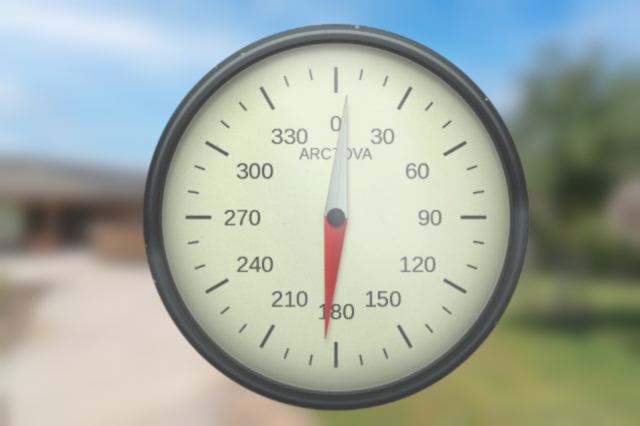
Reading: 185 °
